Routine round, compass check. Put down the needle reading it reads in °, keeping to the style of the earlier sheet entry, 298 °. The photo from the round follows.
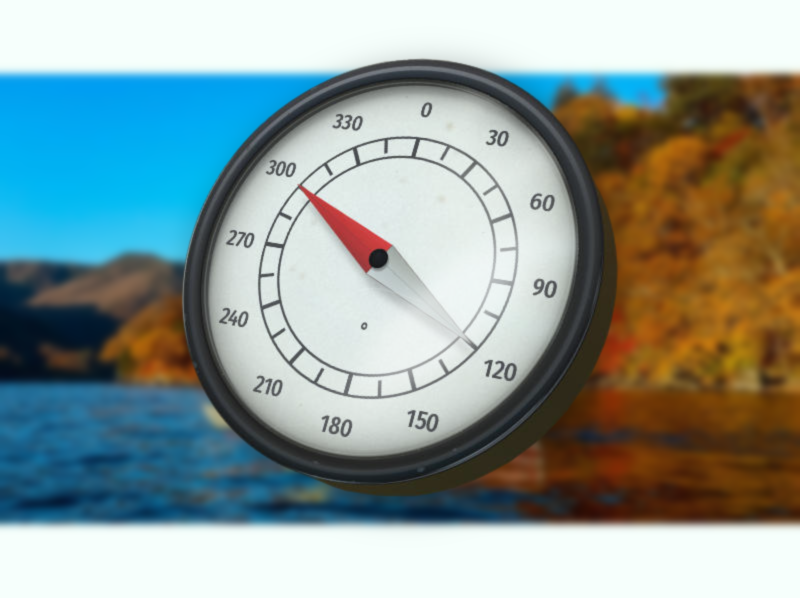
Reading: 300 °
